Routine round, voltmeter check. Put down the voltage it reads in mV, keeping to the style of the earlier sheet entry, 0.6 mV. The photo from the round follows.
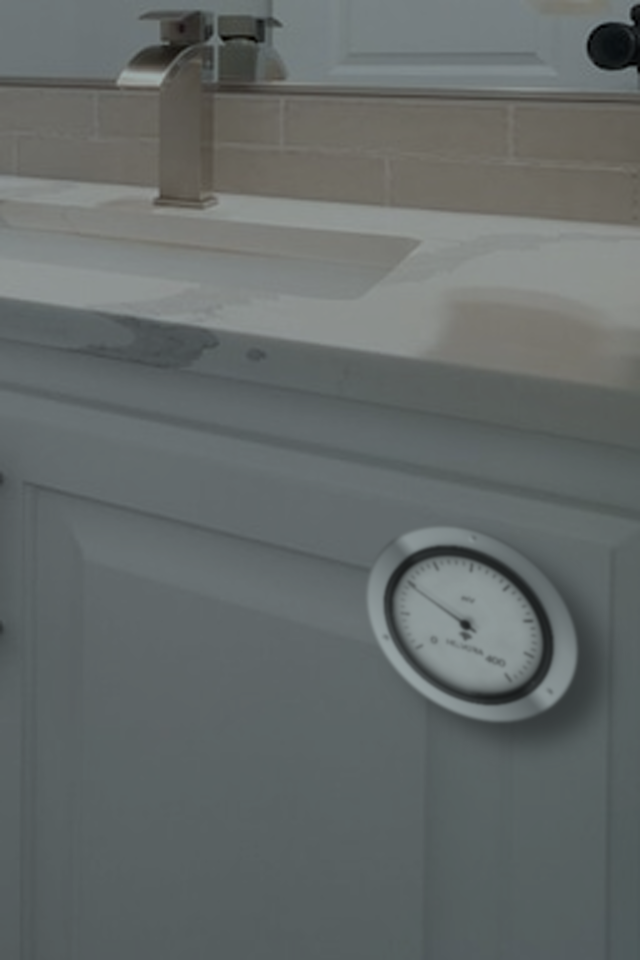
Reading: 100 mV
